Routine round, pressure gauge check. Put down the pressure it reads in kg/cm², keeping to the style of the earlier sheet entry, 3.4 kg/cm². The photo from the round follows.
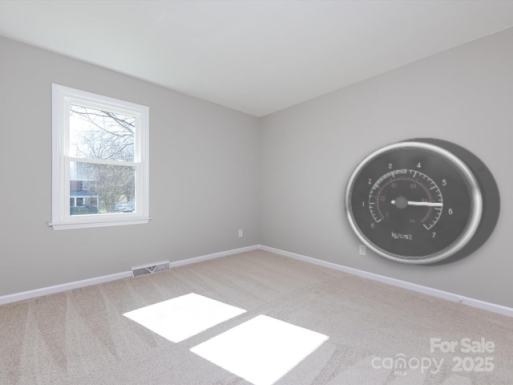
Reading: 5.8 kg/cm²
